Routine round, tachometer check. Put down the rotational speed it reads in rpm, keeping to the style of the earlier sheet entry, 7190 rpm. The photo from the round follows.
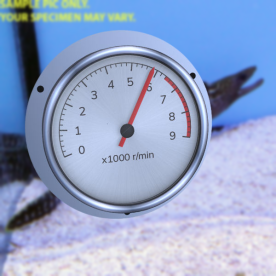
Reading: 5800 rpm
